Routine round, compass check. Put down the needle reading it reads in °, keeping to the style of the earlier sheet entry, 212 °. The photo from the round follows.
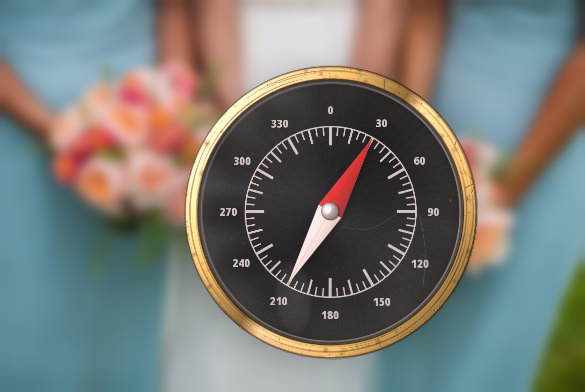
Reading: 30 °
